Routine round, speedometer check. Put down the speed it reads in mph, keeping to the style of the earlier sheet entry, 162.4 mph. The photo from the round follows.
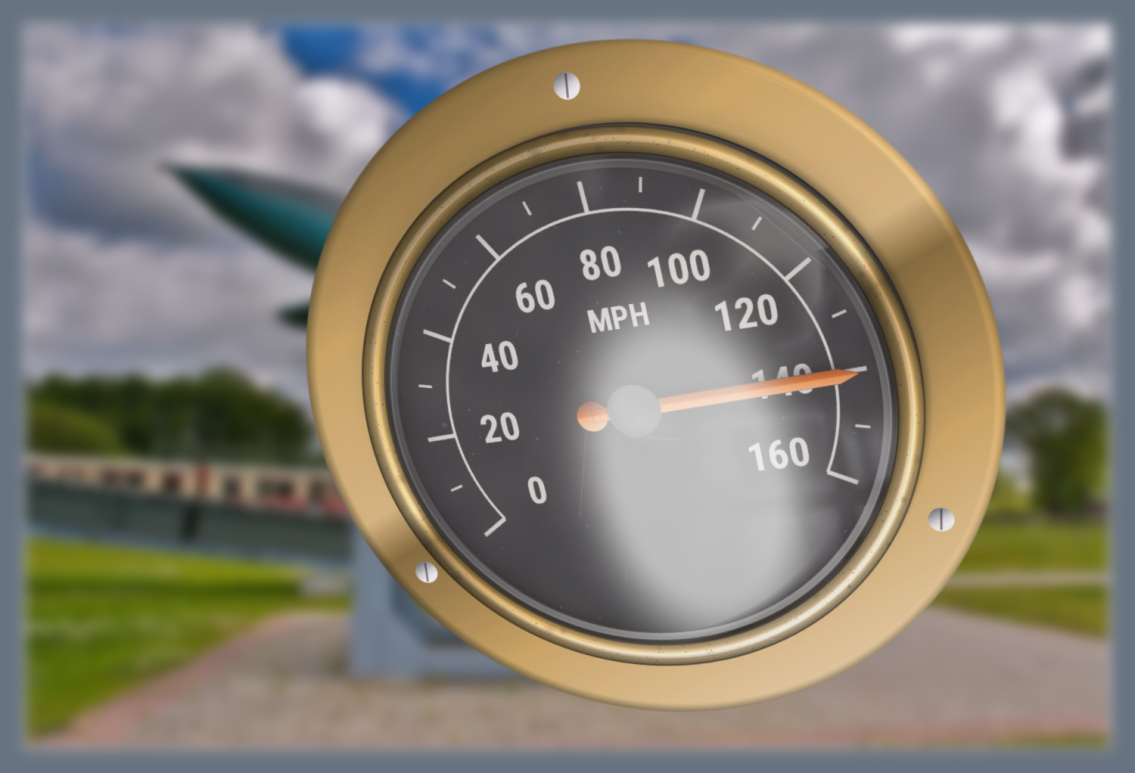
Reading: 140 mph
